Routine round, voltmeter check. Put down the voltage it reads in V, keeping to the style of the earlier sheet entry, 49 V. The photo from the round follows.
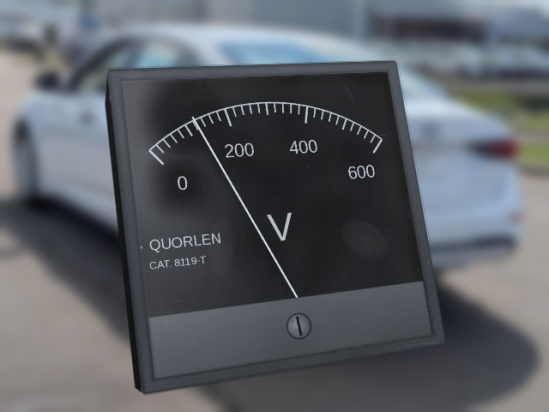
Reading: 120 V
